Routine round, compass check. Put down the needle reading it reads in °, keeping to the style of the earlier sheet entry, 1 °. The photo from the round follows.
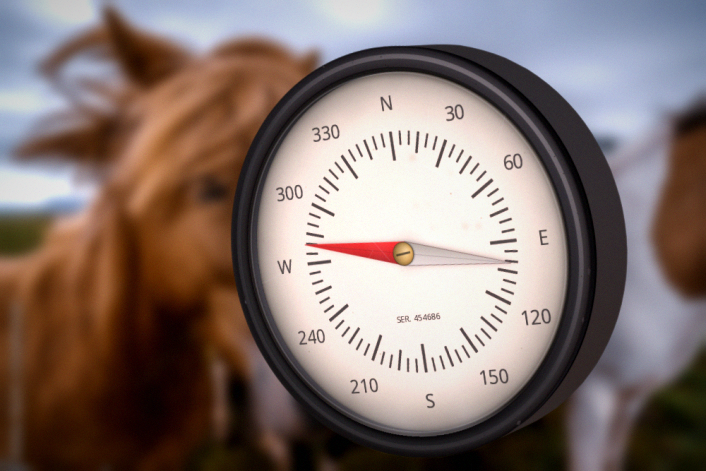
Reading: 280 °
